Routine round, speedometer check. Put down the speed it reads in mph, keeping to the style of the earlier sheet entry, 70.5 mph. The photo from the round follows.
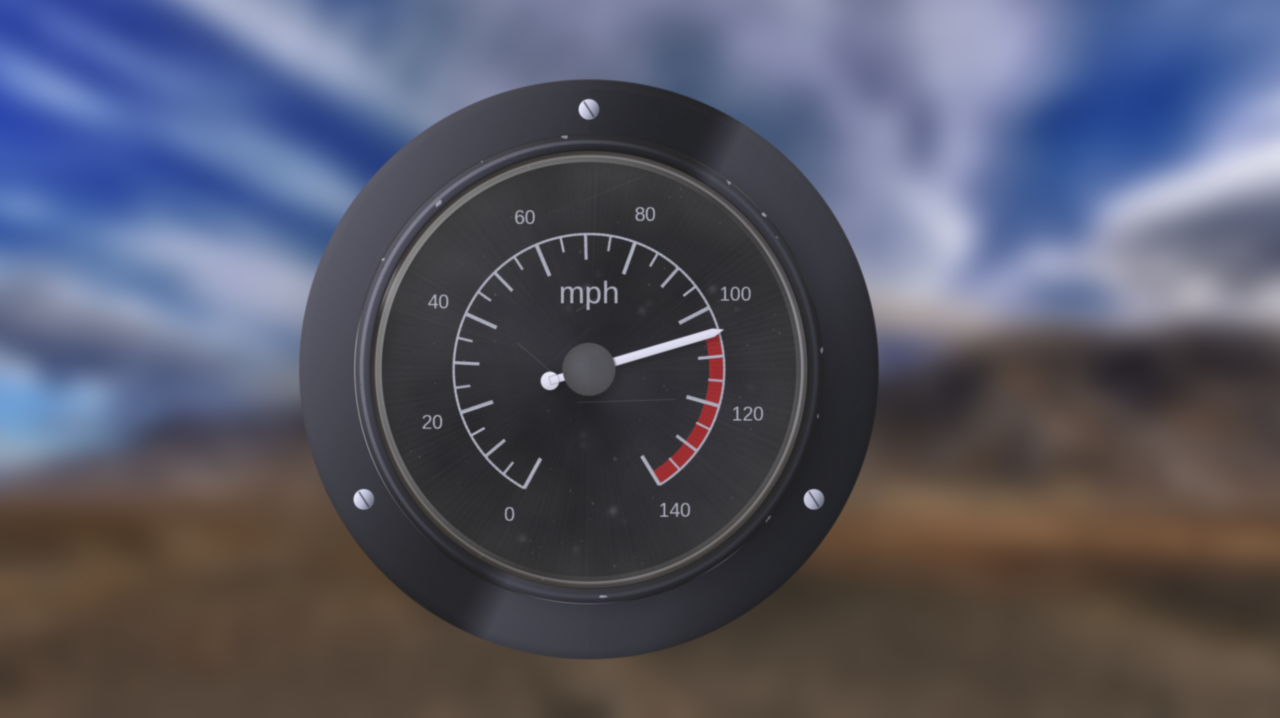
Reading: 105 mph
